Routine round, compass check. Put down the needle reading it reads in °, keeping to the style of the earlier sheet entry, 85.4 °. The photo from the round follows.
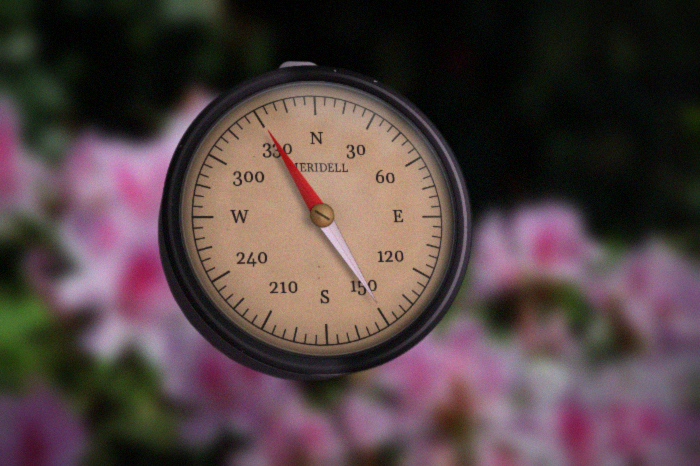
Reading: 330 °
